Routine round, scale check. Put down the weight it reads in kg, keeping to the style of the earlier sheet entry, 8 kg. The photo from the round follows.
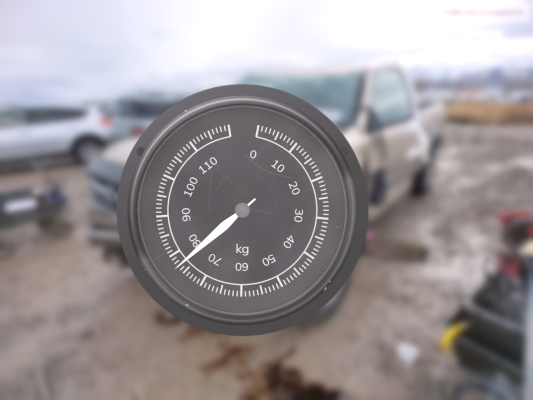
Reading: 77 kg
